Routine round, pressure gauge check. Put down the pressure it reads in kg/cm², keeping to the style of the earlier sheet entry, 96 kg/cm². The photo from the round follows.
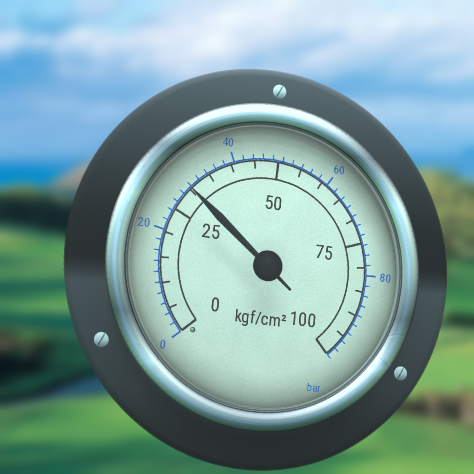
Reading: 30 kg/cm²
